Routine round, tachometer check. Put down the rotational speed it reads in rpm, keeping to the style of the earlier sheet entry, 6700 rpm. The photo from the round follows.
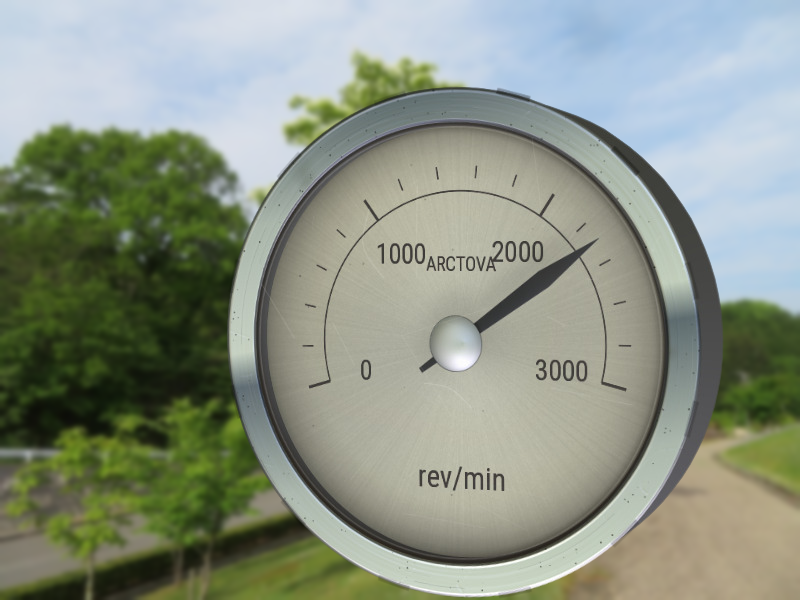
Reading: 2300 rpm
